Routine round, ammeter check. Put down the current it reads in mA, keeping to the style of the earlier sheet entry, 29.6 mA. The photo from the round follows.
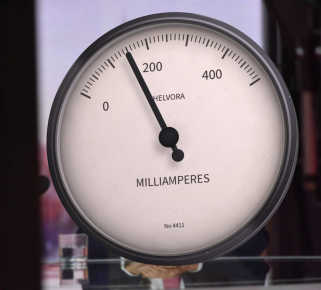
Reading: 150 mA
